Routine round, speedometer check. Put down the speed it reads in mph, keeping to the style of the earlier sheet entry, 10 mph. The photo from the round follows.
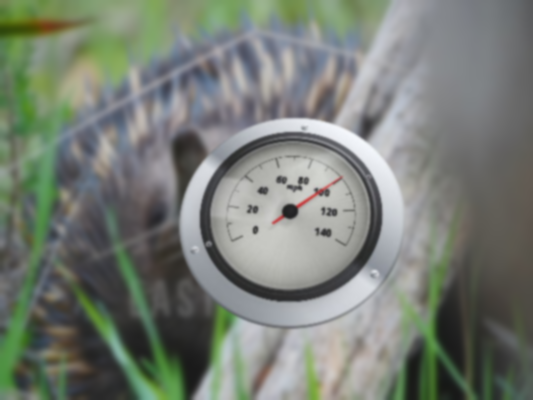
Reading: 100 mph
